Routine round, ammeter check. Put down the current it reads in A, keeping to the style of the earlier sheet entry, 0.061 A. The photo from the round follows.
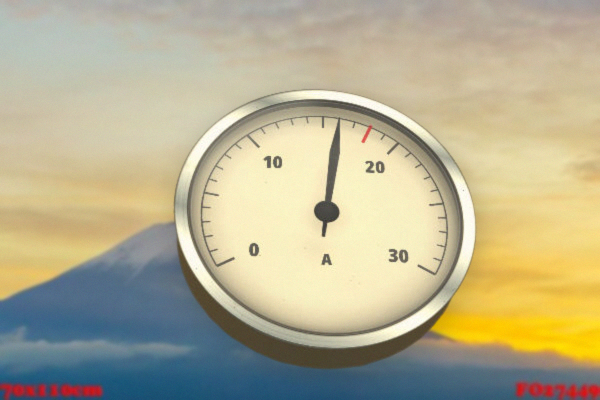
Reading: 16 A
